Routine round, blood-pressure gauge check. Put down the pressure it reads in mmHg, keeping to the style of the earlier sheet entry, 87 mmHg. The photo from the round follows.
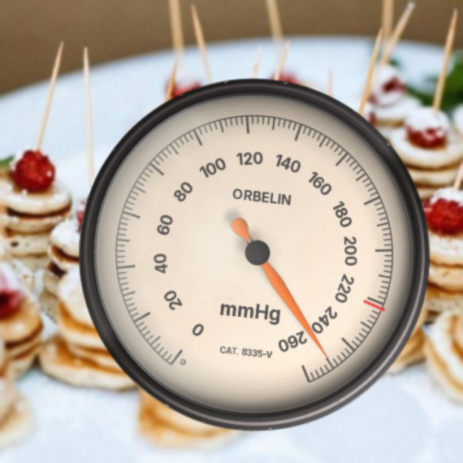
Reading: 250 mmHg
